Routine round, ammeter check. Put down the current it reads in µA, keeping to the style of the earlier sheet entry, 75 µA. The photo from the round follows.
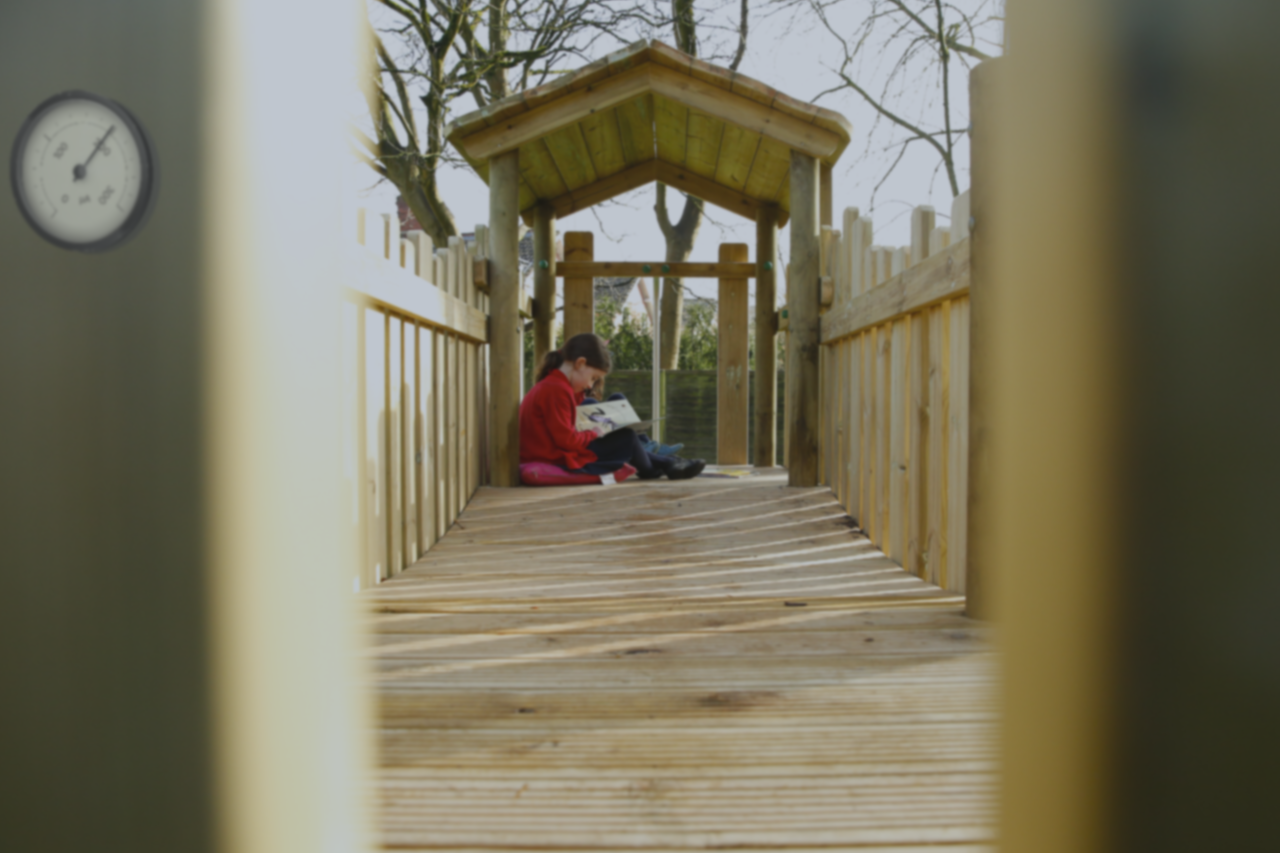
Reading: 200 µA
